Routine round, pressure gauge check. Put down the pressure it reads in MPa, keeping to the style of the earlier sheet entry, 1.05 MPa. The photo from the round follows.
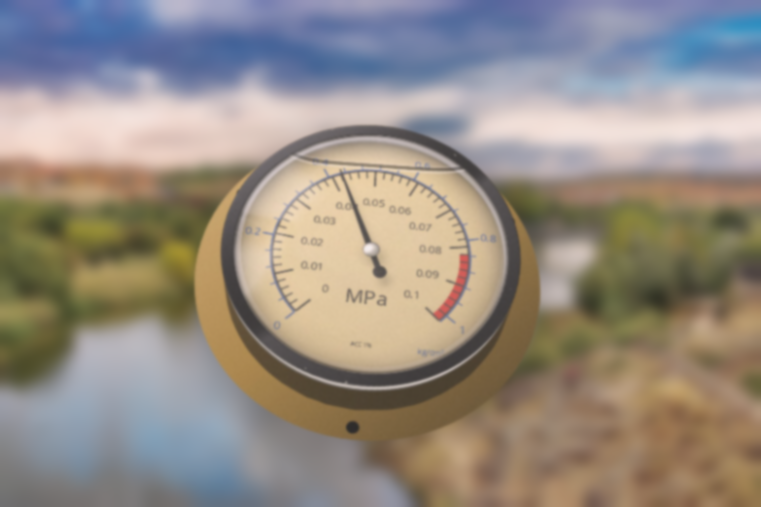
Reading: 0.042 MPa
